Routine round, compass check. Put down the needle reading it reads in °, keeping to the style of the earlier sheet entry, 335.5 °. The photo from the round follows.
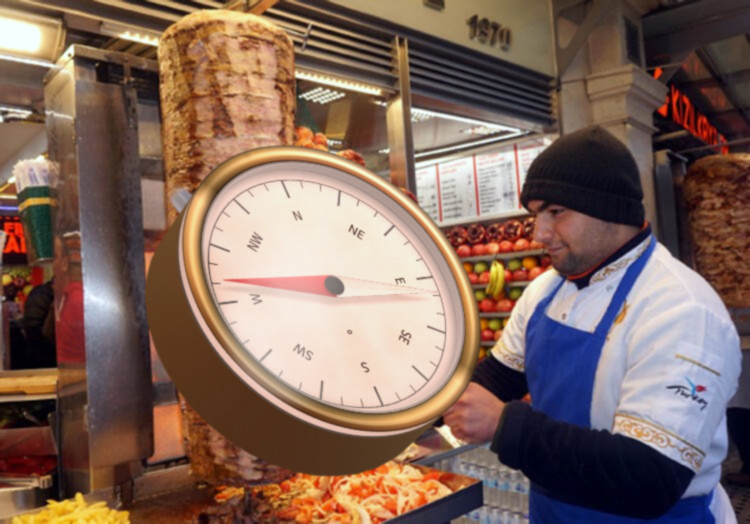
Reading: 280 °
